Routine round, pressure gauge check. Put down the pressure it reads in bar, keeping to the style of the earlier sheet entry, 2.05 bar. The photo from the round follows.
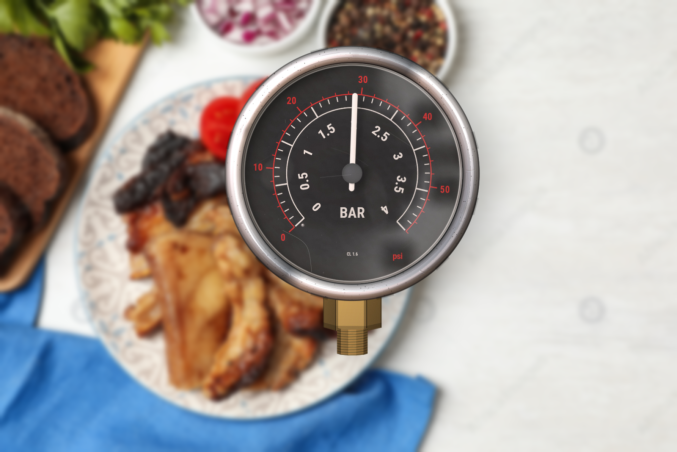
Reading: 2 bar
